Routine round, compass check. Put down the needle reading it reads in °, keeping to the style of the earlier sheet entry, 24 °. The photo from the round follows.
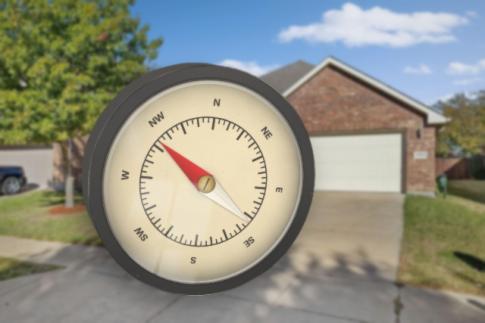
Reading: 305 °
